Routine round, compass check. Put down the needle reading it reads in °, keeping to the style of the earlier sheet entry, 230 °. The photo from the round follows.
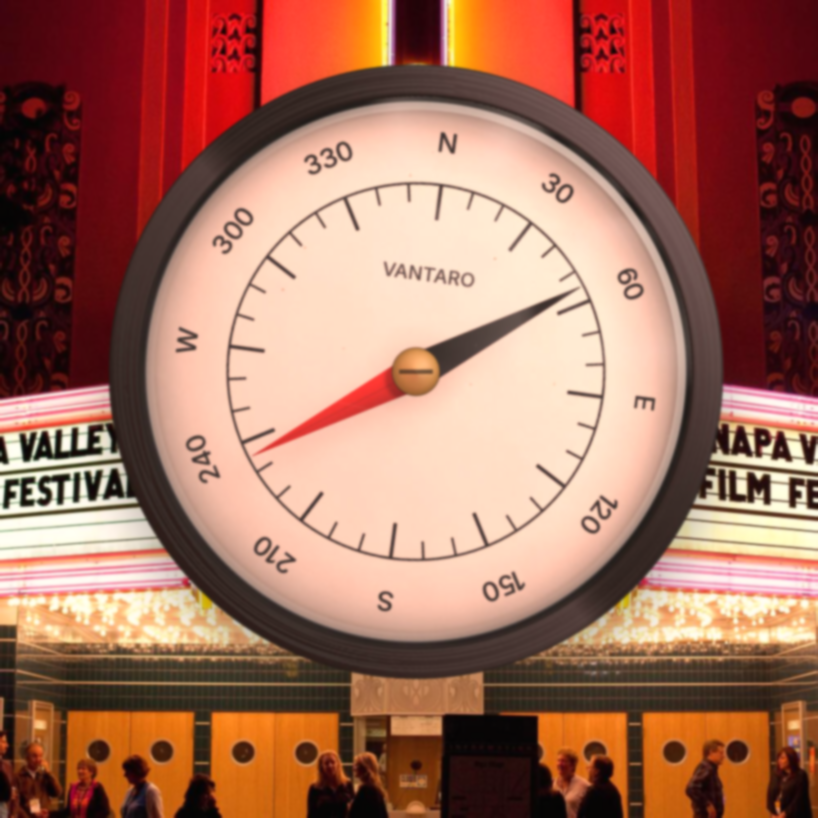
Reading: 235 °
